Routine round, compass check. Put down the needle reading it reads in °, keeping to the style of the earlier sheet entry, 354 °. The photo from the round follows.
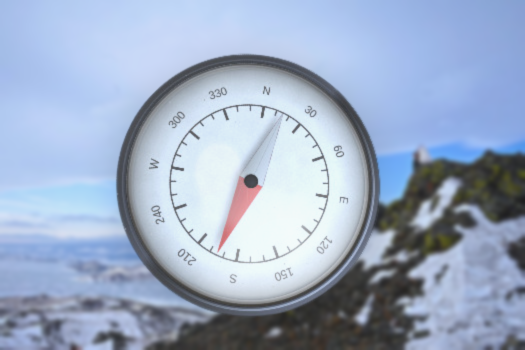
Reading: 195 °
